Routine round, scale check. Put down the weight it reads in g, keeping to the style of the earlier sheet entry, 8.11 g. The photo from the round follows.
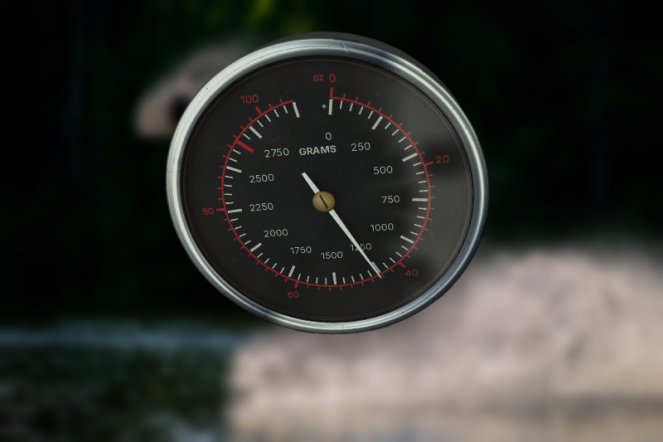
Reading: 1250 g
